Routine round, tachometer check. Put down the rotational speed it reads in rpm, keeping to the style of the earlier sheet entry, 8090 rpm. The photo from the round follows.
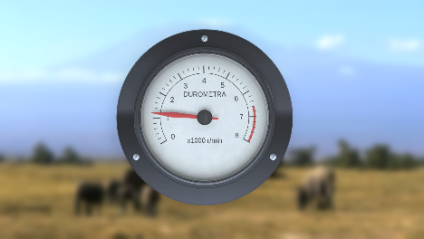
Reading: 1200 rpm
